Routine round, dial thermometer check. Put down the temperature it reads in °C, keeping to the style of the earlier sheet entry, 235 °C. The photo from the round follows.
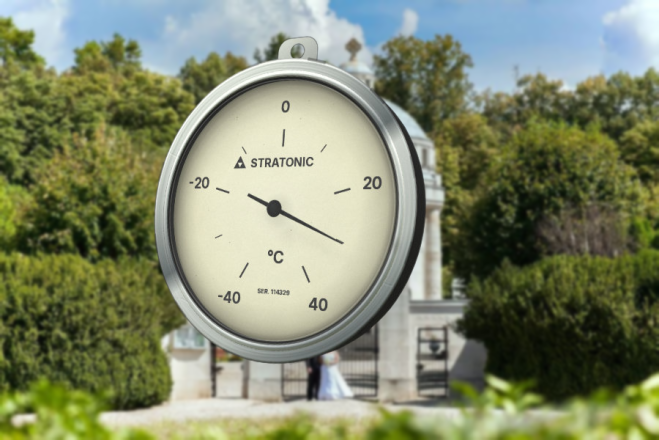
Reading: 30 °C
